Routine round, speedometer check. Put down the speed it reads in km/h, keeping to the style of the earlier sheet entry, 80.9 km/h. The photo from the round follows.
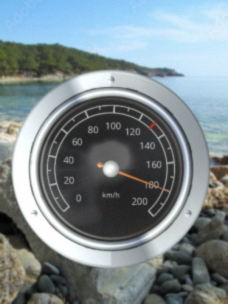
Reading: 180 km/h
